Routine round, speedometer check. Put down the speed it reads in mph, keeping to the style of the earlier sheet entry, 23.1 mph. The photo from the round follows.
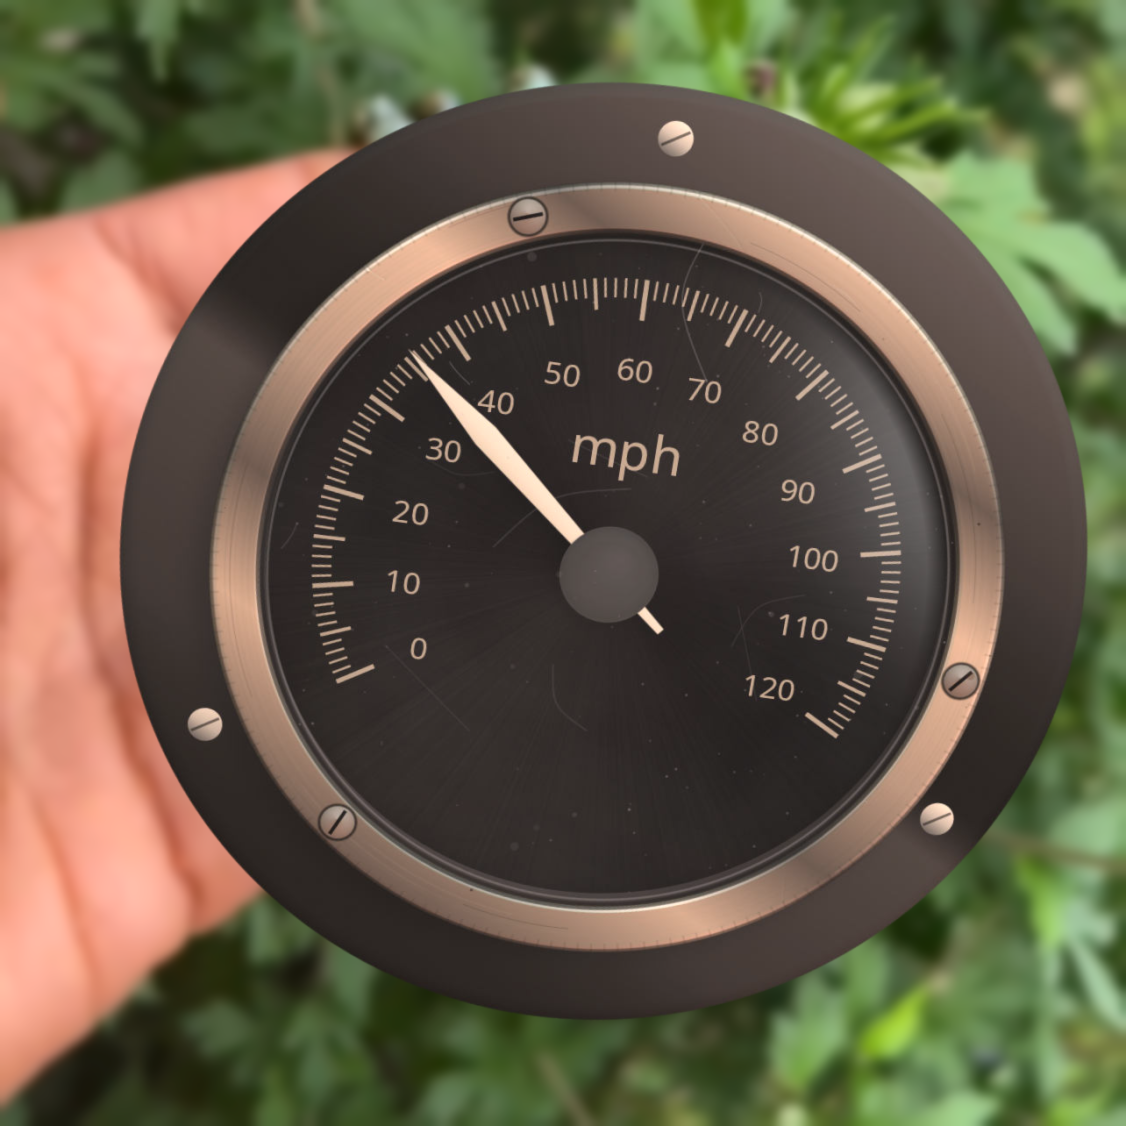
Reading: 36 mph
